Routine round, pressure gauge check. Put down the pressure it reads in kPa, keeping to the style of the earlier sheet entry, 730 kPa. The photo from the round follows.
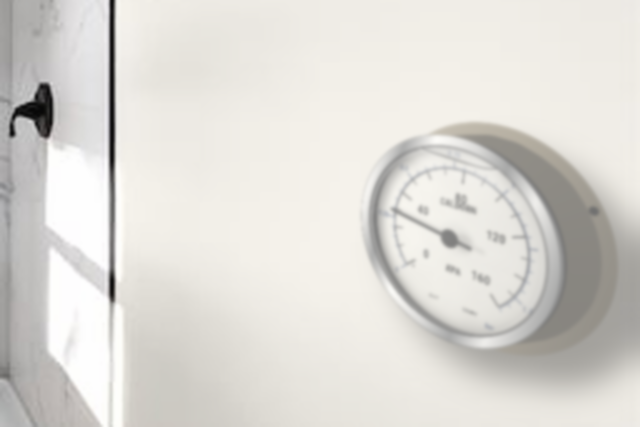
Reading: 30 kPa
